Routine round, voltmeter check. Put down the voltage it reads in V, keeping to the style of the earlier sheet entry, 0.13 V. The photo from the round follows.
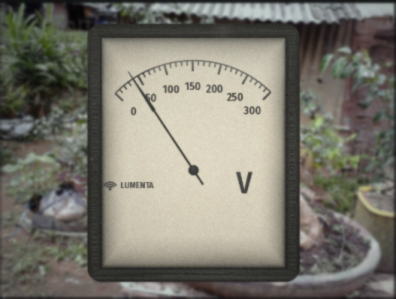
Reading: 40 V
